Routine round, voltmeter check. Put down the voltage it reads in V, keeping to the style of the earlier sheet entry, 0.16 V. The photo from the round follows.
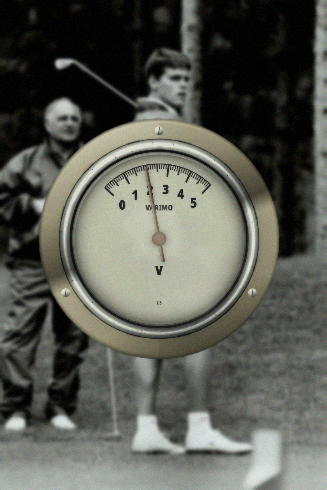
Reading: 2 V
